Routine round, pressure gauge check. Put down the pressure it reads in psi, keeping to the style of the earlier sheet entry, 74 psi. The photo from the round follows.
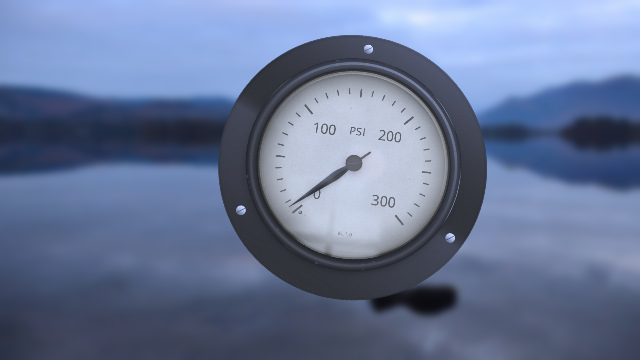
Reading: 5 psi
